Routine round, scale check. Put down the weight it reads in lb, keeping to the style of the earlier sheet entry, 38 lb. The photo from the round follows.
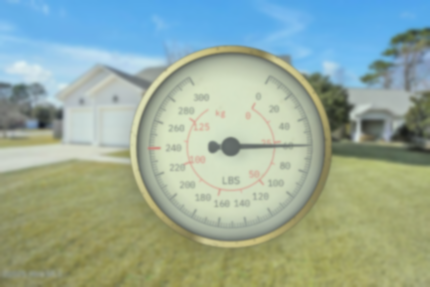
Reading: 60 lb
